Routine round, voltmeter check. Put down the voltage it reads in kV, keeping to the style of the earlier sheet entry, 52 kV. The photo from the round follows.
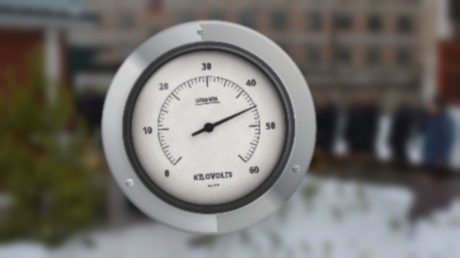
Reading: 45 kV
